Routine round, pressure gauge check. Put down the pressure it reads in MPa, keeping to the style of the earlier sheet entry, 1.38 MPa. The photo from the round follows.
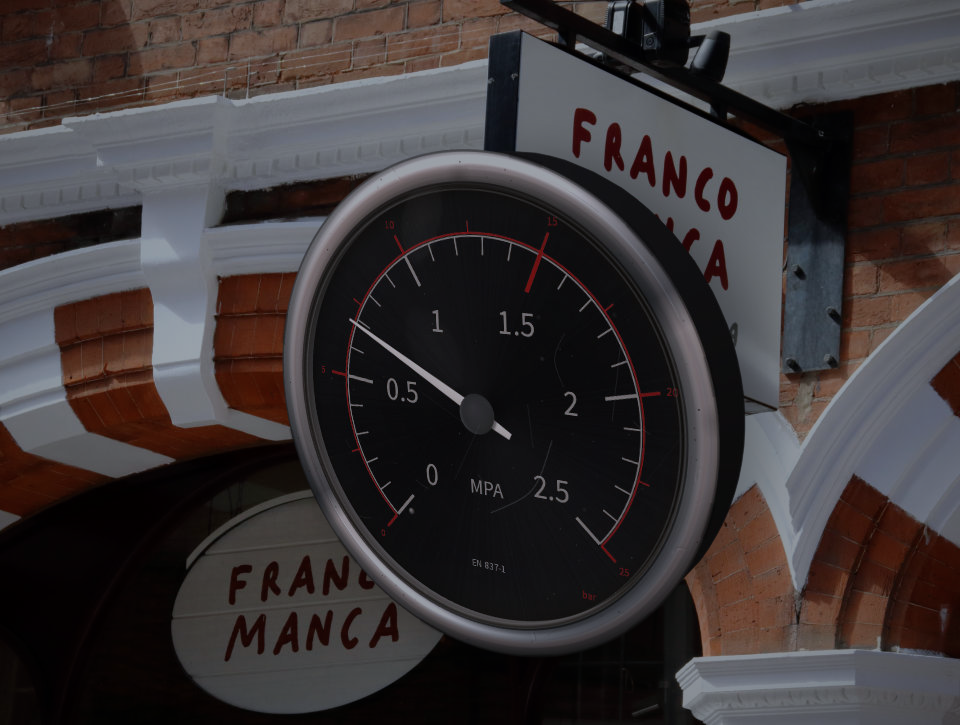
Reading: 0.7 MPa
